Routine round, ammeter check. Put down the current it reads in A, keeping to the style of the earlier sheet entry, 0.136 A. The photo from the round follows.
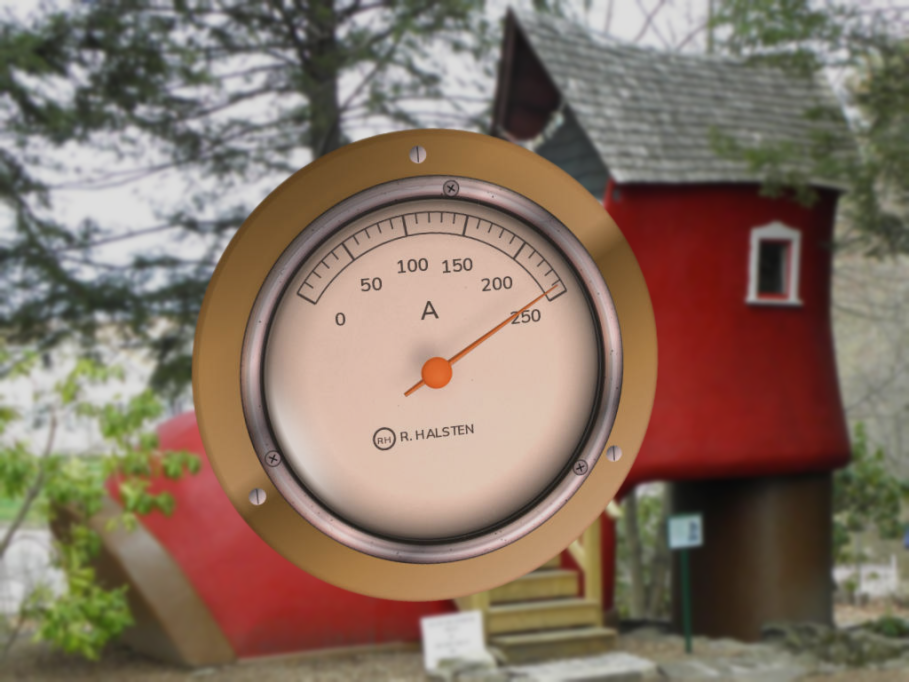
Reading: 240 A
